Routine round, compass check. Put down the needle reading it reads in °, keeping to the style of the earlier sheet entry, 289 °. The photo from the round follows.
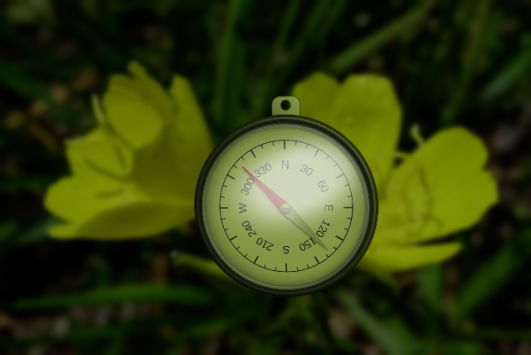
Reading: 315 °
